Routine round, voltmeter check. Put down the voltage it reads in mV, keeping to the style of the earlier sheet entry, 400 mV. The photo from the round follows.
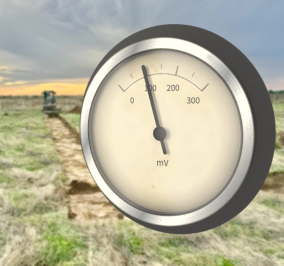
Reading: 100 mV
